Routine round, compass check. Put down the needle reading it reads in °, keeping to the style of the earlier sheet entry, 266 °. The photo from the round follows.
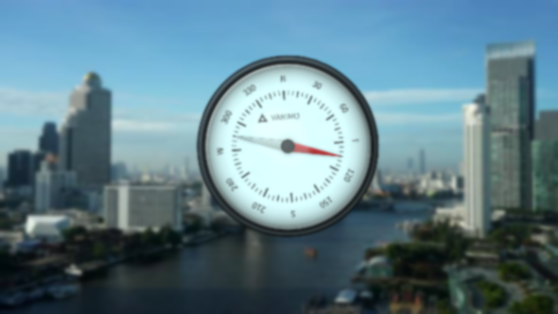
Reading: 105 °
